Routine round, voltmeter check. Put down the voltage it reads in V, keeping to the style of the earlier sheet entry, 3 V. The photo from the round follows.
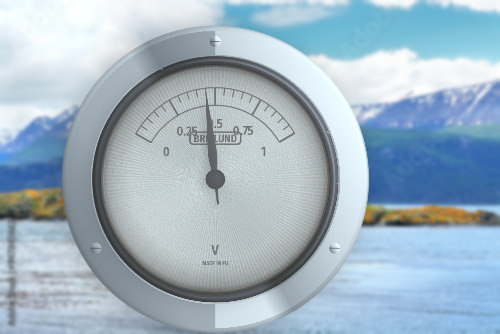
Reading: 0.45 V
